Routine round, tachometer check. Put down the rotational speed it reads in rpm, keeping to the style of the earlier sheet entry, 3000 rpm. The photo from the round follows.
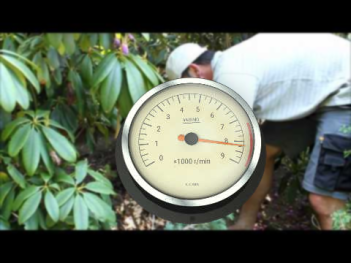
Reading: 8250 rpm
